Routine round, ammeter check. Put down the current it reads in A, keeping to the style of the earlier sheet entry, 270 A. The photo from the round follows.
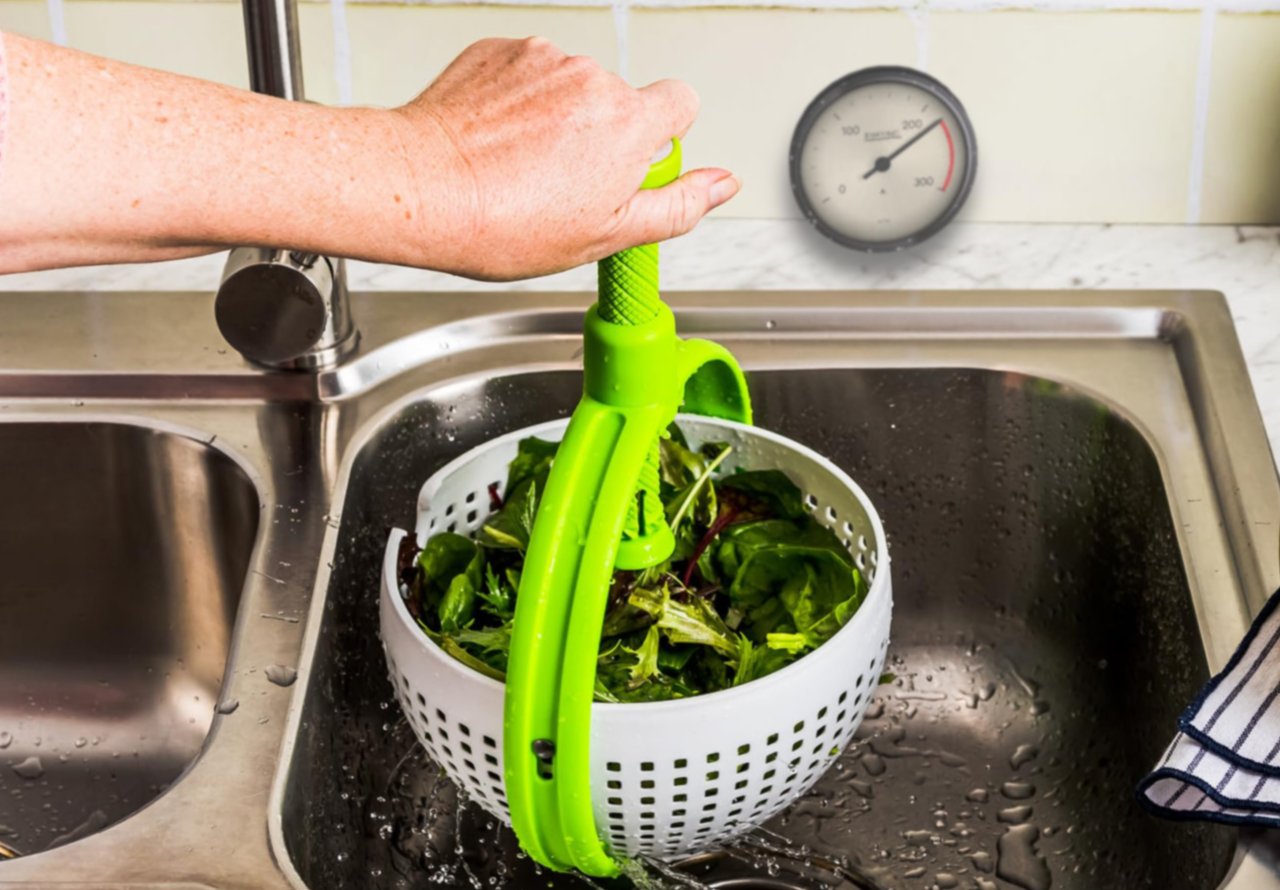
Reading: 220 A
